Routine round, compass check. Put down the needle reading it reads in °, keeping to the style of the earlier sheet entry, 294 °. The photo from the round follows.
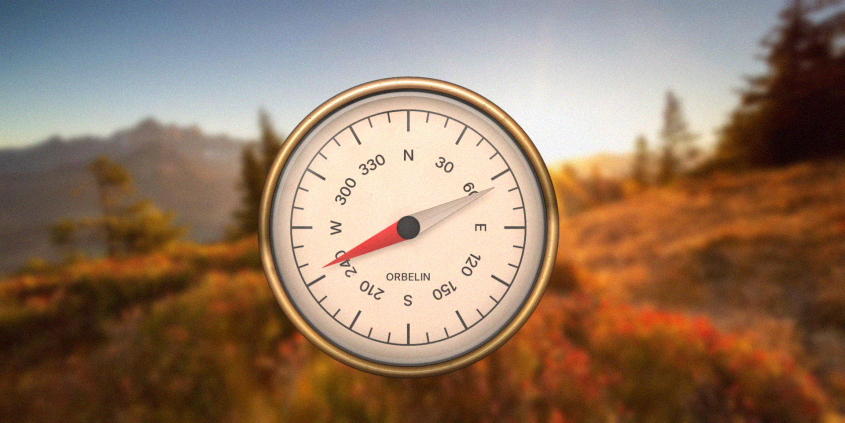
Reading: 245 °
